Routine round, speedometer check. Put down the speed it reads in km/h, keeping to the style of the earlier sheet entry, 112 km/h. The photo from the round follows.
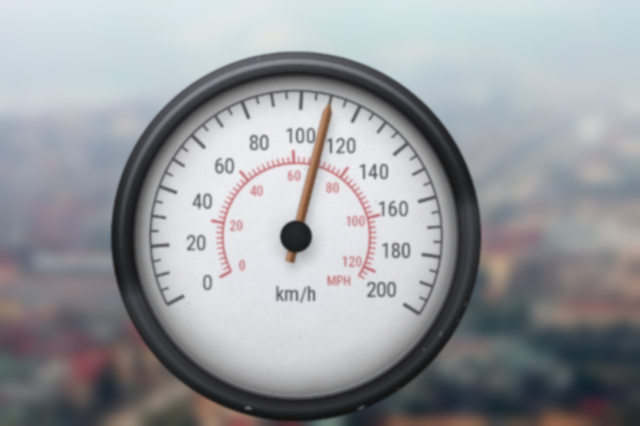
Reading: 110 km/h
